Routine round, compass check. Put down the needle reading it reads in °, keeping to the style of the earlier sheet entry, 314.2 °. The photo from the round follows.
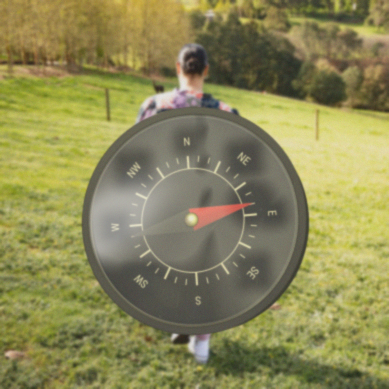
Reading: 80 °
